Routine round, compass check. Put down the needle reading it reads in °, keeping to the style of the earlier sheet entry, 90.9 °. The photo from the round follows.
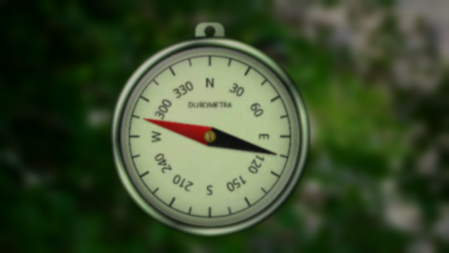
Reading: 285 °
